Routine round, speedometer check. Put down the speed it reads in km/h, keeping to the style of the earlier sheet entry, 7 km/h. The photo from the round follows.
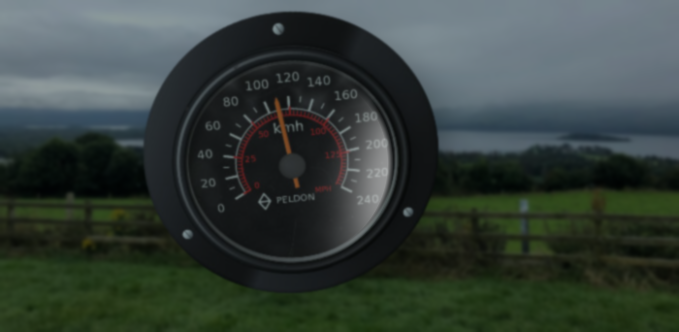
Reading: 110 km/h
